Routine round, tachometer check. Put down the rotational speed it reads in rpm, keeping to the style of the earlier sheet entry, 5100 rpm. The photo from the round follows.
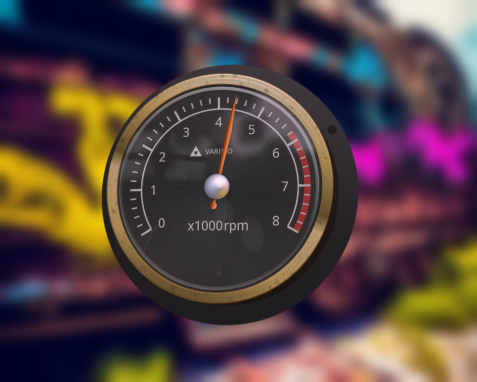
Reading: 4400 rpm
